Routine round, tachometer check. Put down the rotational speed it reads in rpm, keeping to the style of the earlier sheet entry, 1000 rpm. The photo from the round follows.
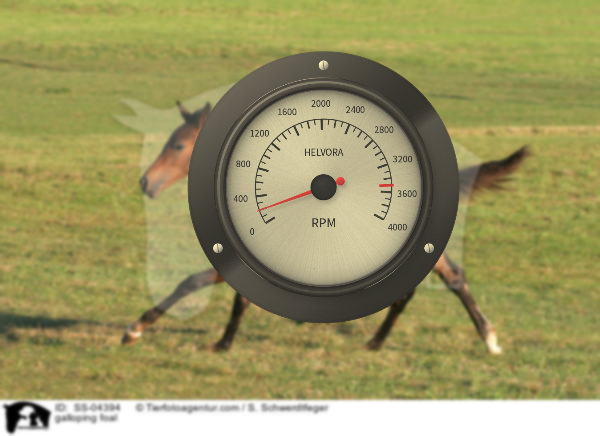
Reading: 200 rpm
